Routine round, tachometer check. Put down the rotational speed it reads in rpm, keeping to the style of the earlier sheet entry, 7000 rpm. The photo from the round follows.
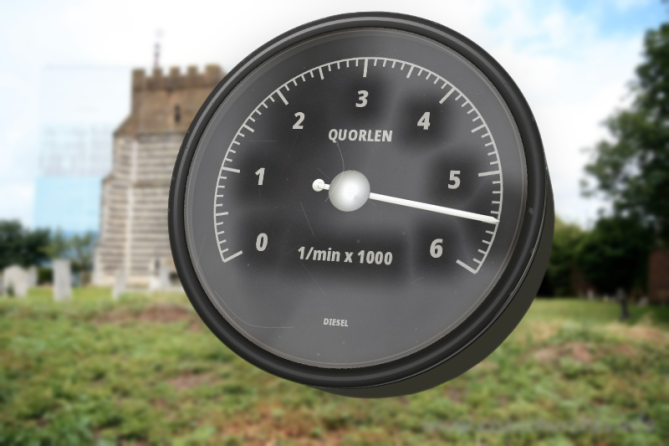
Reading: 5500 rpm
